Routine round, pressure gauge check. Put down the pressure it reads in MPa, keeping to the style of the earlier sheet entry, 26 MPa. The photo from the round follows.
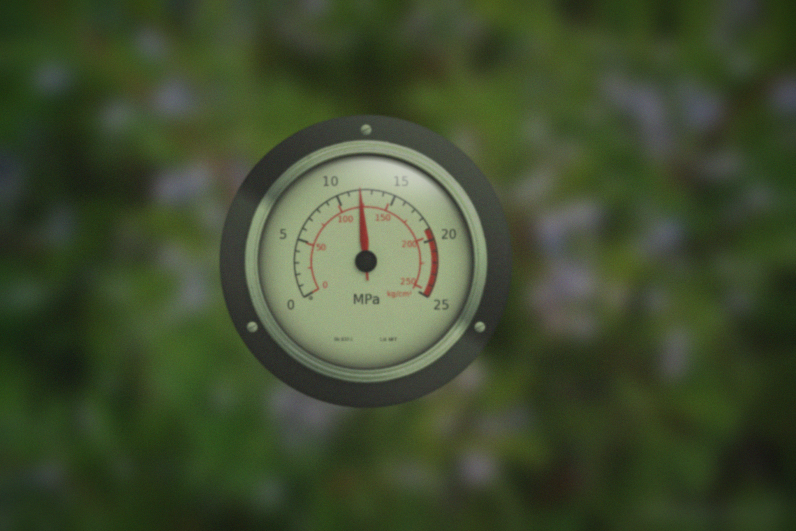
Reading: 12 MPa
